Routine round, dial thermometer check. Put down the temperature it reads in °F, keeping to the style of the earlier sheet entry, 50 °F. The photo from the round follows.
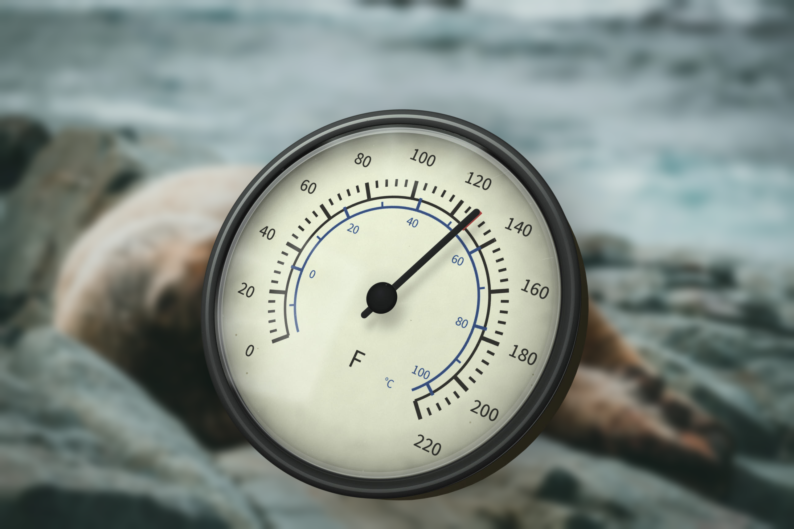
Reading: 128 °F
